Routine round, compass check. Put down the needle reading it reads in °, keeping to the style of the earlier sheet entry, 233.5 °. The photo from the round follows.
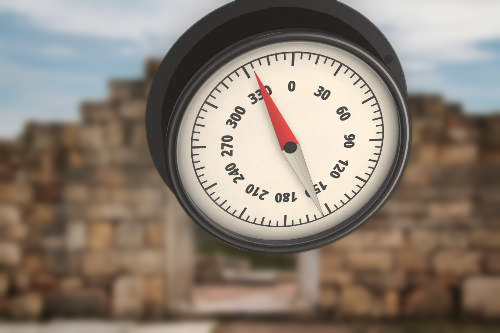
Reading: 335 °
